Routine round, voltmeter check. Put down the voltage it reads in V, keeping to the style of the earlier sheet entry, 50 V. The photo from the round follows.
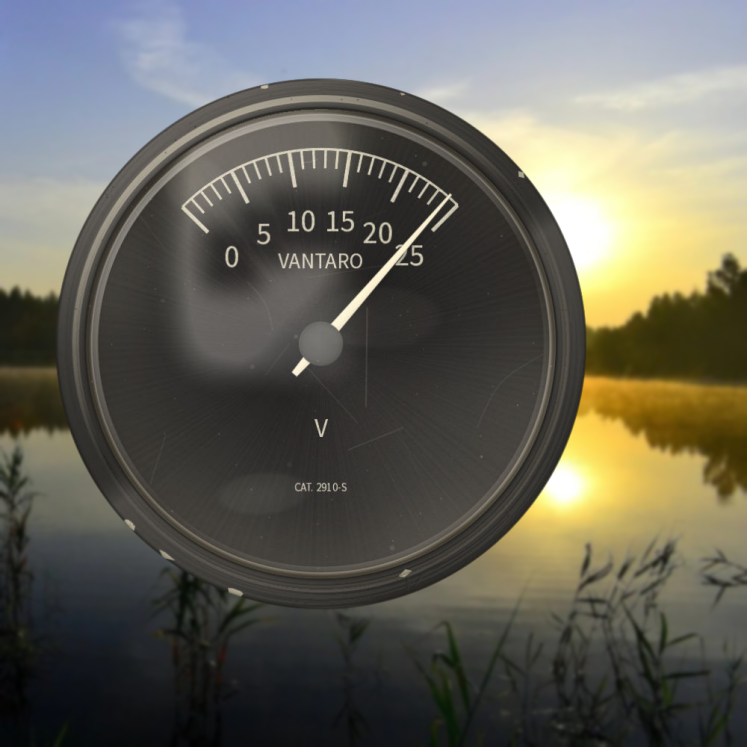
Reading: 24 V
